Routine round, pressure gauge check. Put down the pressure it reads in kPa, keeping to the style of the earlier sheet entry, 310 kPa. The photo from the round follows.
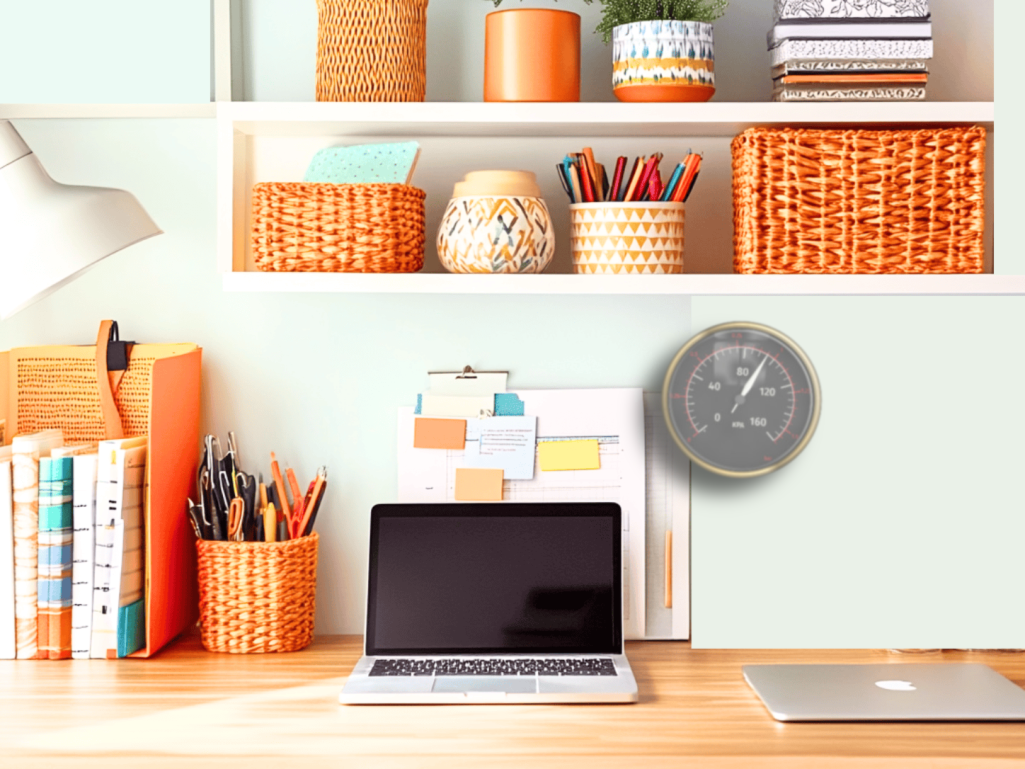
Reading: 95 kPa
